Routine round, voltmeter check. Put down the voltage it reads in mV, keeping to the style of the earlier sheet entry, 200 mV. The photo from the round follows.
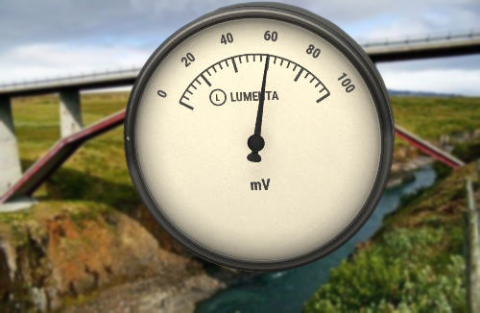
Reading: 60 mV
